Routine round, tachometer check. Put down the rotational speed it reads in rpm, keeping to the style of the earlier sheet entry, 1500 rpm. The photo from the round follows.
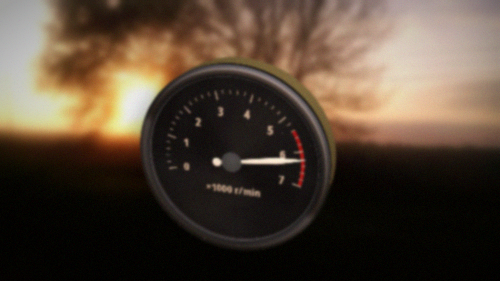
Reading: 6200 rpm
